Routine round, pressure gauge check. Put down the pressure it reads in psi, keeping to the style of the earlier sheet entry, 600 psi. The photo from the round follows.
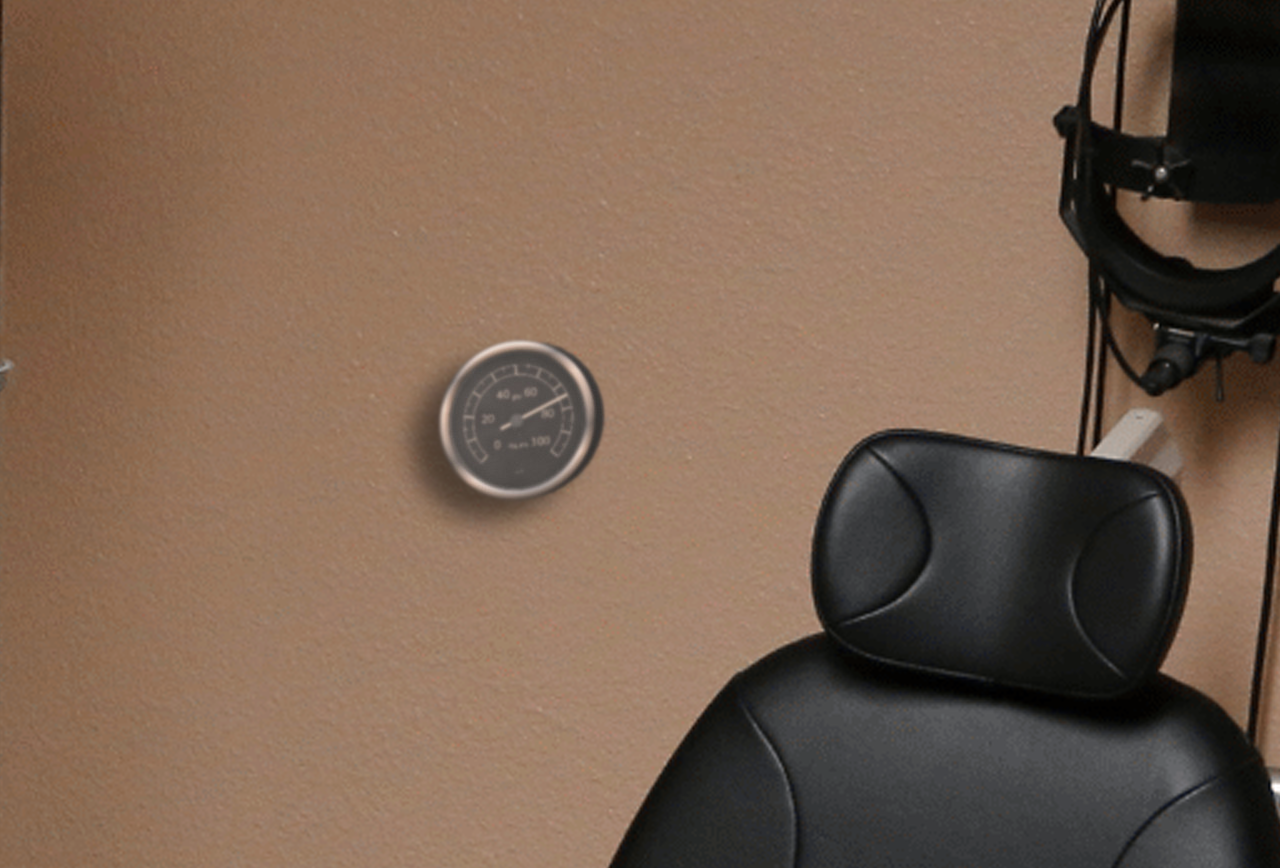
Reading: 75 psi
